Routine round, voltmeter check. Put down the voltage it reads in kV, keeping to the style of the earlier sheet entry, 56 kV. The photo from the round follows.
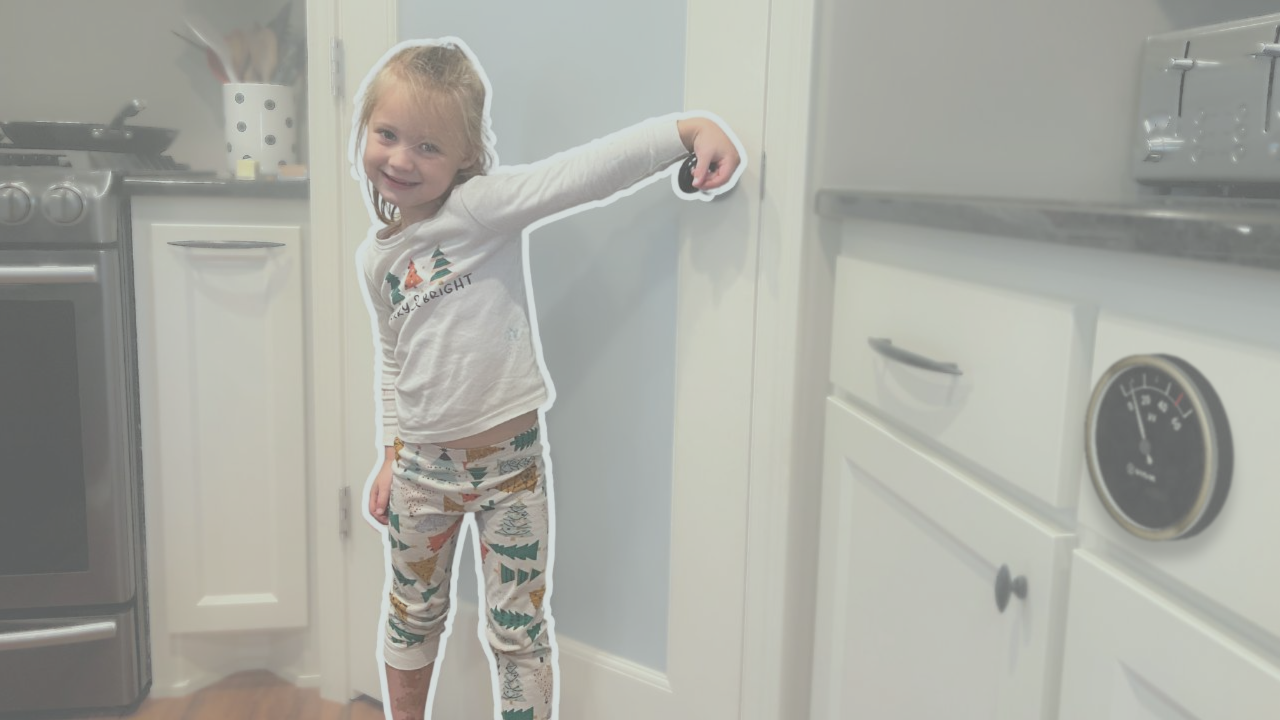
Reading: 10 kV
